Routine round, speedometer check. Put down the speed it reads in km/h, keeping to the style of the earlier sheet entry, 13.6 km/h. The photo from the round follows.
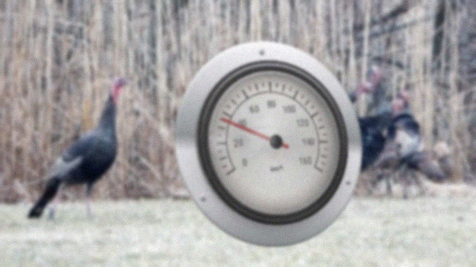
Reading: 35 km/h
